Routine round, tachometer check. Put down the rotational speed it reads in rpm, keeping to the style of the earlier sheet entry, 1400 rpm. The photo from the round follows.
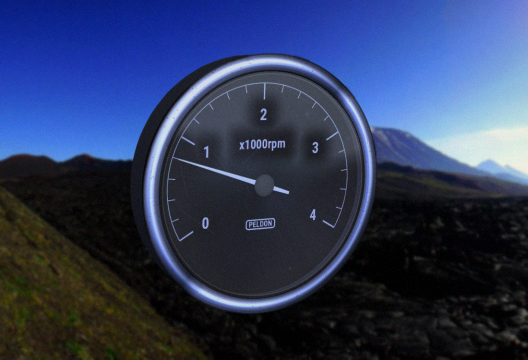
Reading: 800 rpm
